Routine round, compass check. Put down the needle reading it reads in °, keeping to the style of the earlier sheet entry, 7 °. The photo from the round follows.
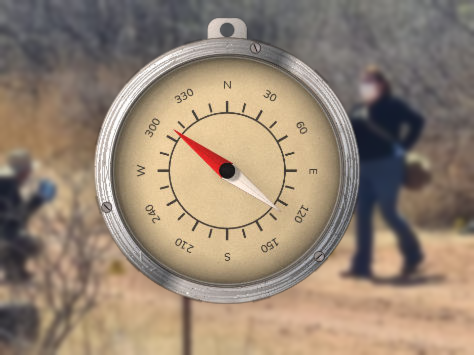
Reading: 307.5 °
